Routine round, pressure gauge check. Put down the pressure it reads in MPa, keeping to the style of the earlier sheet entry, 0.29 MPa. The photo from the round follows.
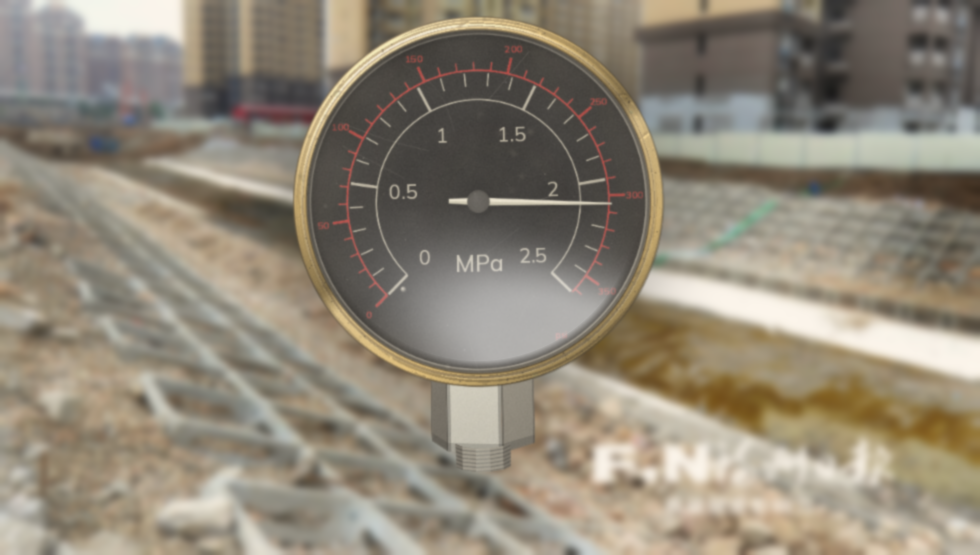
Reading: 2.1 MPa
